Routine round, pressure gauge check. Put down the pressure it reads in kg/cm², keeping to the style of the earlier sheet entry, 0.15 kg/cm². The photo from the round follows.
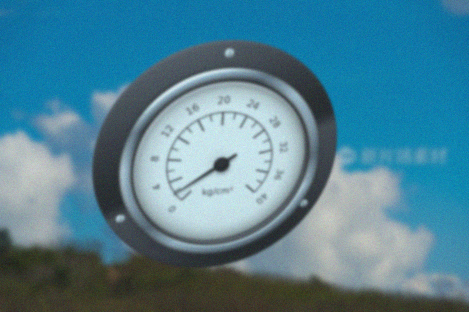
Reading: 2 kg/cm²
